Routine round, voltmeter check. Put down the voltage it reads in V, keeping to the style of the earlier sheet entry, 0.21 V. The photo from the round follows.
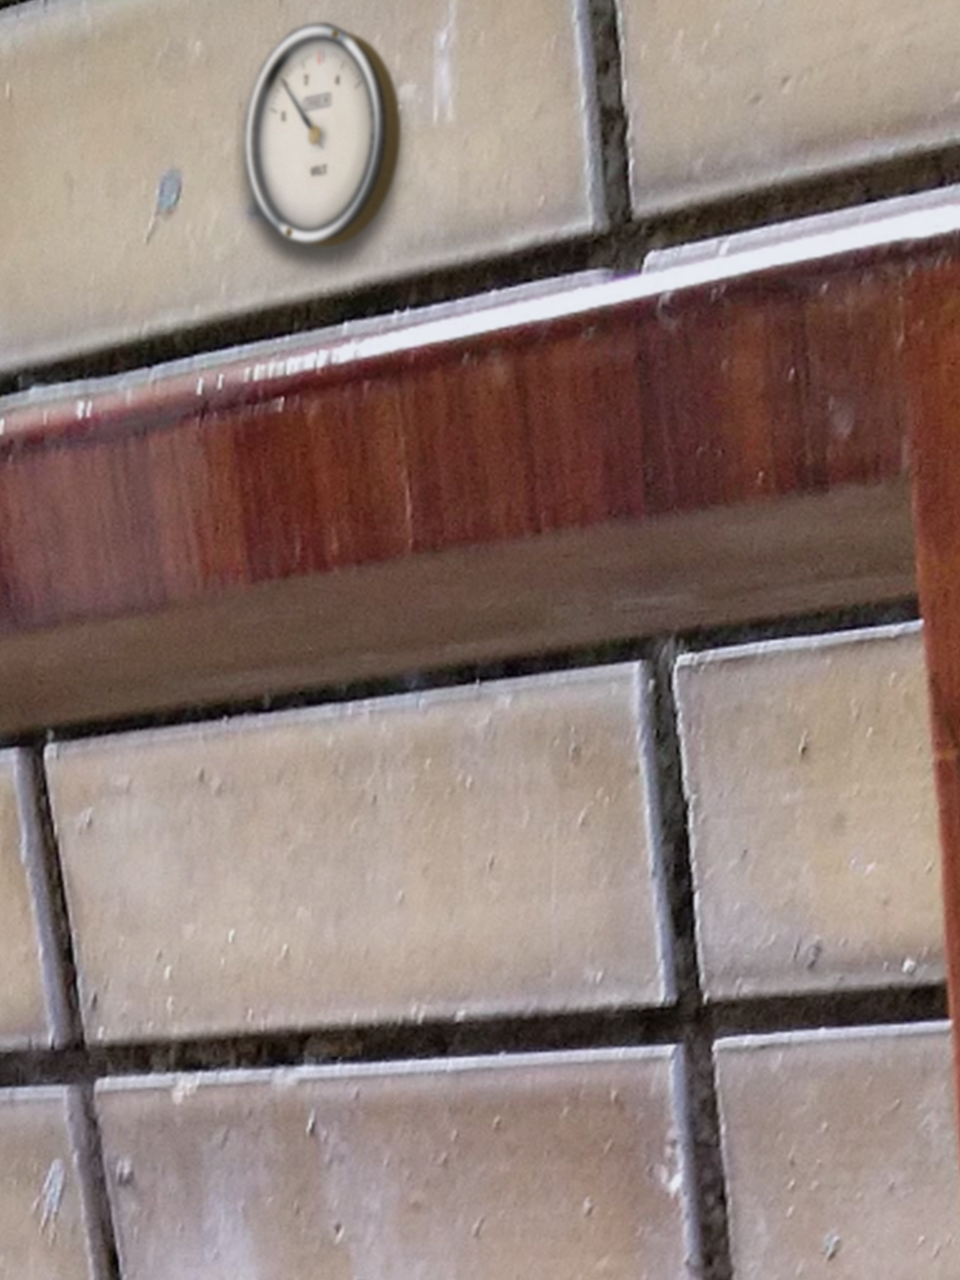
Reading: 1 V
